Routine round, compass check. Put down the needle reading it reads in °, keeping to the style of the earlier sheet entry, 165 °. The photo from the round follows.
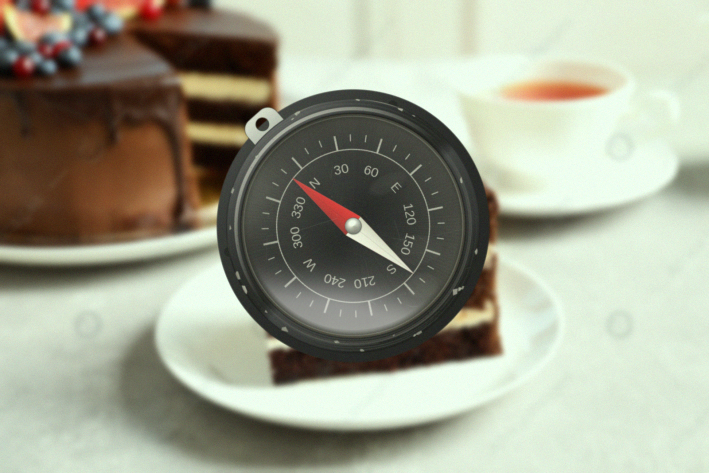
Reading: 350 °
